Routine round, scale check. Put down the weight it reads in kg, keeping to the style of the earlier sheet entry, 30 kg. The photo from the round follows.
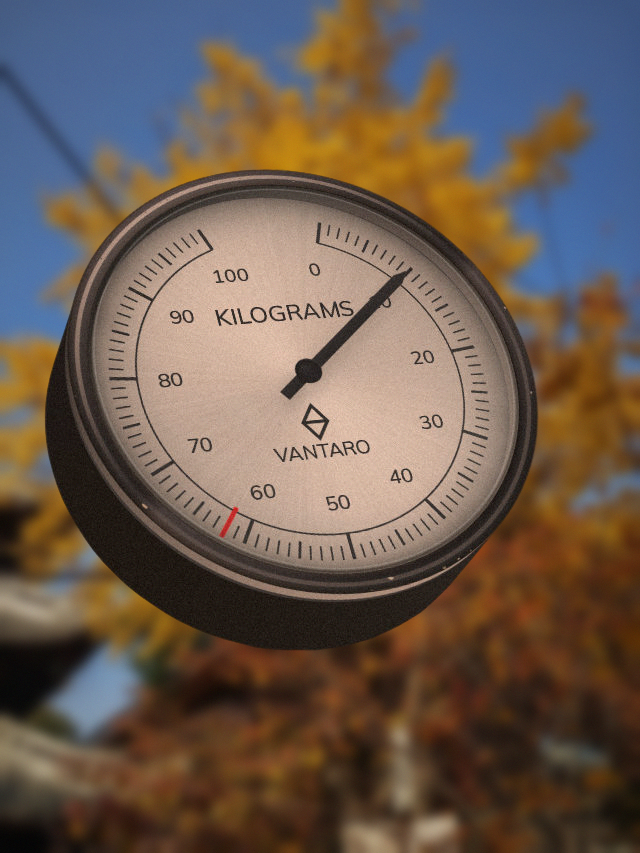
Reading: 10 kg
